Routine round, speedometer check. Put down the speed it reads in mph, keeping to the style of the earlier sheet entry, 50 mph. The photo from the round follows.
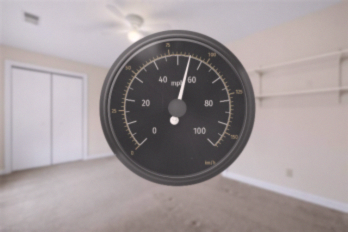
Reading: 55 mph
